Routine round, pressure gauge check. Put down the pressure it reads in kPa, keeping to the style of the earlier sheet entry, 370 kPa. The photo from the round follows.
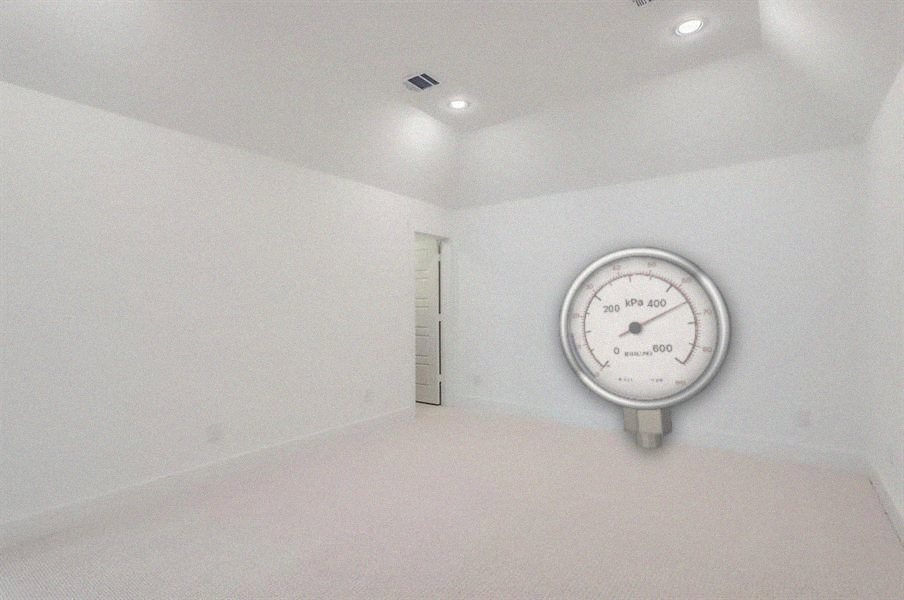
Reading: 450 kPa
